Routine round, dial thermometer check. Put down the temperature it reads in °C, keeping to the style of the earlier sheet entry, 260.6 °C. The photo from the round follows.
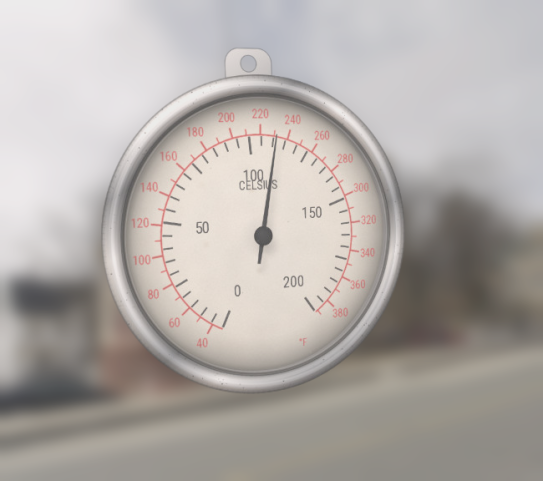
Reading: 110 °C
